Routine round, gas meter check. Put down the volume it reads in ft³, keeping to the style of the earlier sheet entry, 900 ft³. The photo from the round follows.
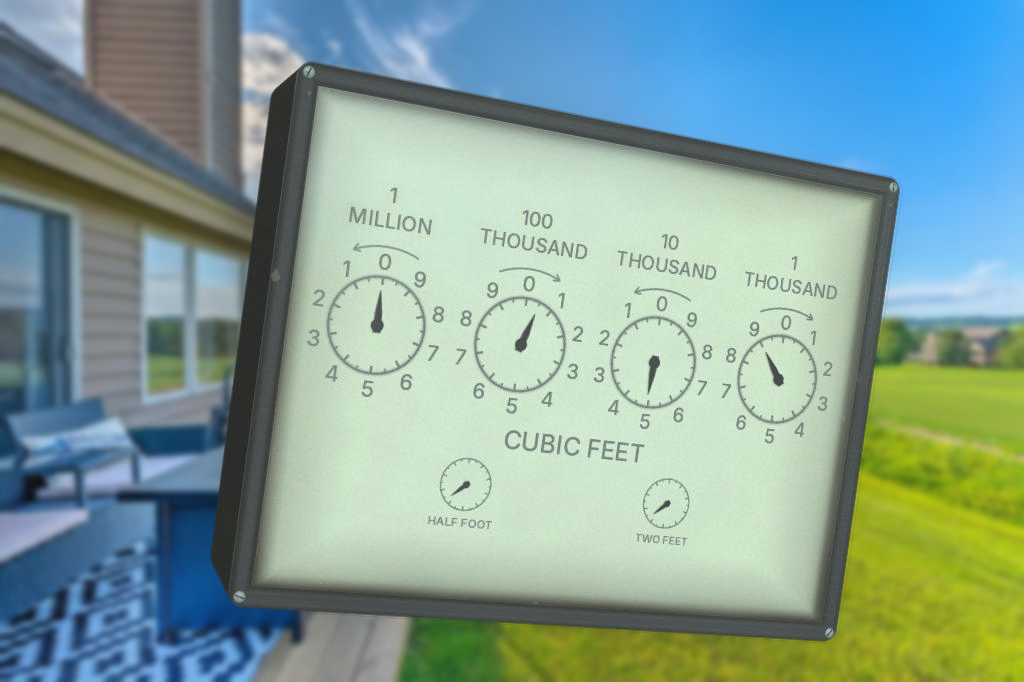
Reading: 4900 ft³
